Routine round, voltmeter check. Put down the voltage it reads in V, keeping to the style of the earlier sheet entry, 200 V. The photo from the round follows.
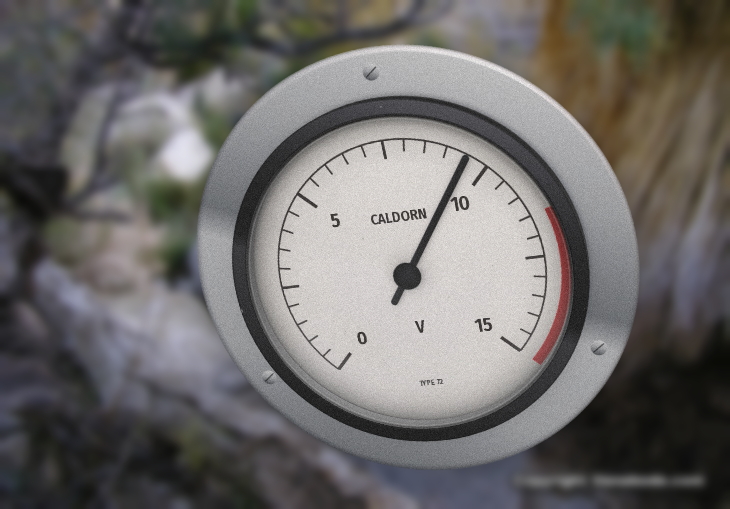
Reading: 9.5 V
